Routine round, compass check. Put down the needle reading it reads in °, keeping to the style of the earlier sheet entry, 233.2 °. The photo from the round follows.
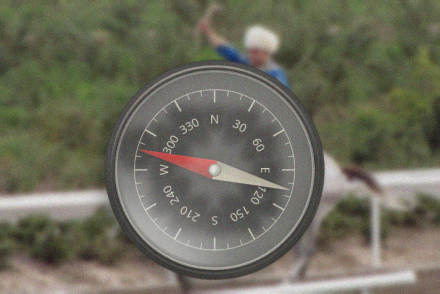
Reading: 285 °
